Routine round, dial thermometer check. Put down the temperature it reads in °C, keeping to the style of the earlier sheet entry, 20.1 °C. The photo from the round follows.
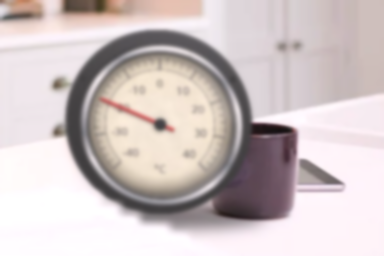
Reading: -20 °C
